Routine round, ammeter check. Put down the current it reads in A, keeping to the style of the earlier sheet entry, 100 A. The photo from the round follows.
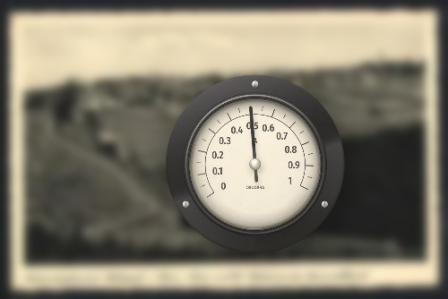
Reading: 0.5 A
